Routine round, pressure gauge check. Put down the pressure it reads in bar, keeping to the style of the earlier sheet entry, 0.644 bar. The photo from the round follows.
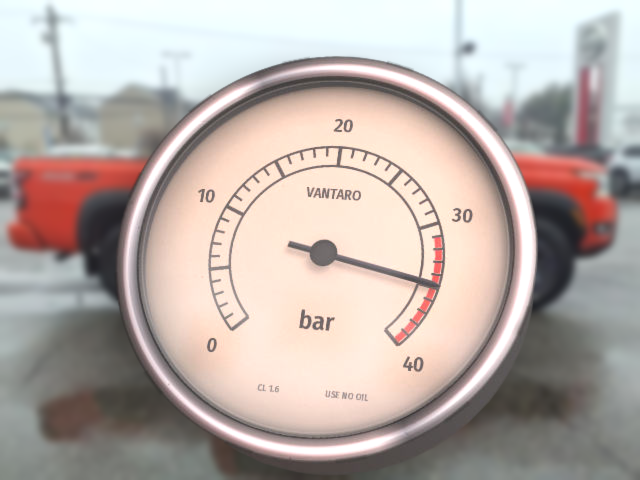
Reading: 35 bar
